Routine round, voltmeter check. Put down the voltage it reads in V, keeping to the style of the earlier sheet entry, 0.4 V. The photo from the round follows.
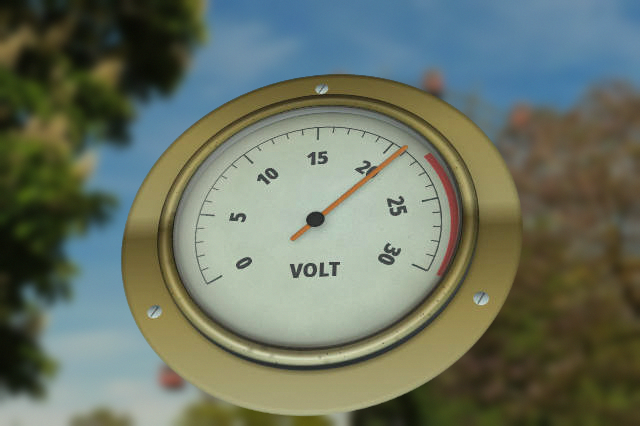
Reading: 21 V
